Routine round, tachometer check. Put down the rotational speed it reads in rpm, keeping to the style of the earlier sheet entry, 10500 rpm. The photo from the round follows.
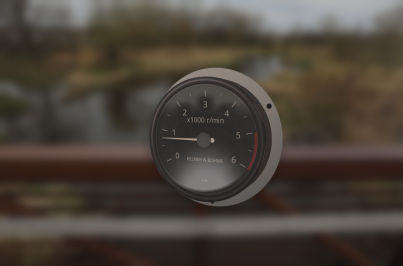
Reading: 750 rpm
